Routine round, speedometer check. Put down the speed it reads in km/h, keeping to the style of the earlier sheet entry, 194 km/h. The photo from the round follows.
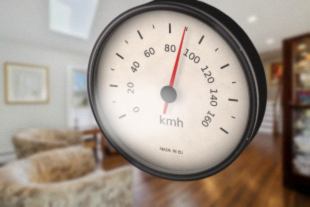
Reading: 90 km/h
